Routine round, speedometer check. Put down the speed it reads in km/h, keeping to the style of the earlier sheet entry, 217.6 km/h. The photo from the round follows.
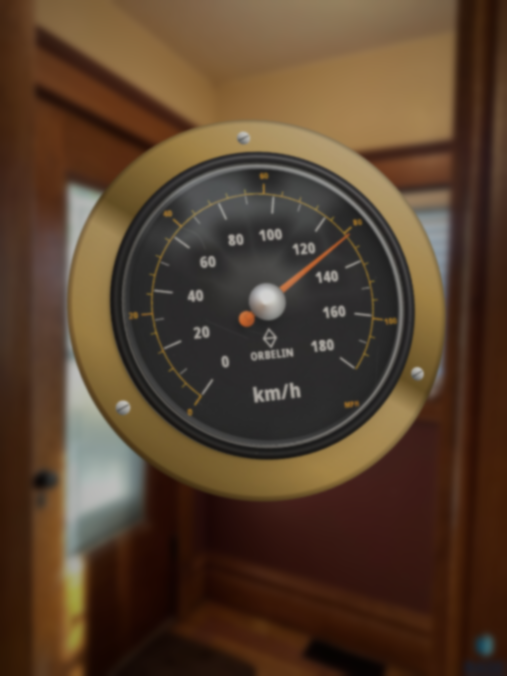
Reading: 130 km/h
